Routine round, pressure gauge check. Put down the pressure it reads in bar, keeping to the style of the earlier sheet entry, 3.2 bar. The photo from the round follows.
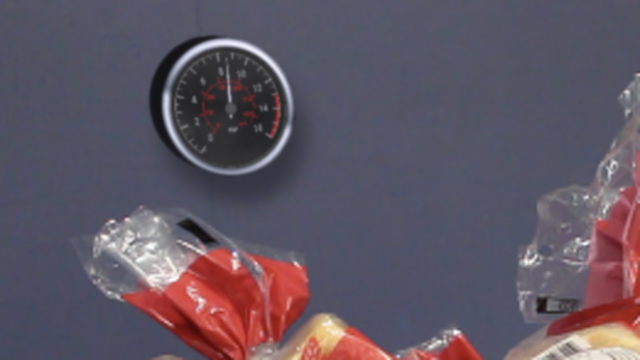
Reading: 8.5 bar
